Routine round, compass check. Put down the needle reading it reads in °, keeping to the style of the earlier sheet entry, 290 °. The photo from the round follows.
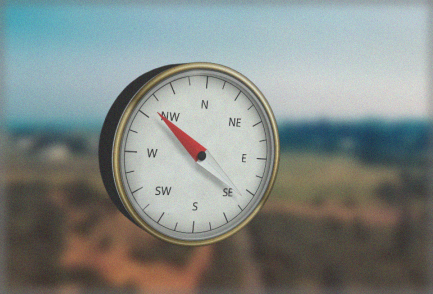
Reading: 307.5 °
